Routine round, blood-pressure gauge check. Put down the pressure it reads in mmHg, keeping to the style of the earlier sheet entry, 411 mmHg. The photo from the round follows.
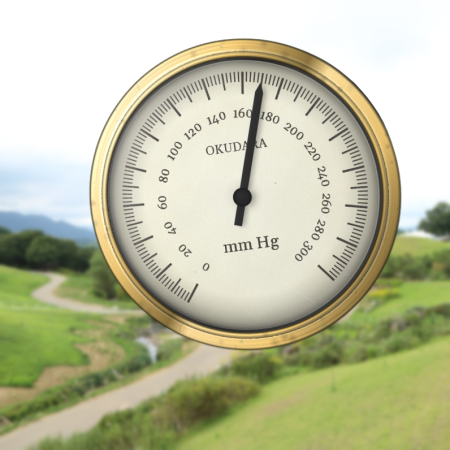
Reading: 170 mmHg
